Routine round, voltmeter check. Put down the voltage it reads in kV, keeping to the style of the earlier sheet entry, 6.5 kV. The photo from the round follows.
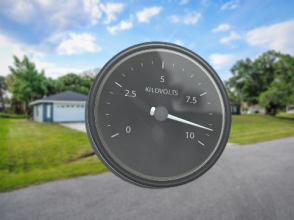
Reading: 9.25 kV
